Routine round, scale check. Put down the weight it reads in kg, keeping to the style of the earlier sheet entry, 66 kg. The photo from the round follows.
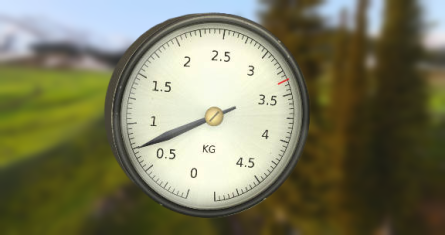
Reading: 0.75 kg
